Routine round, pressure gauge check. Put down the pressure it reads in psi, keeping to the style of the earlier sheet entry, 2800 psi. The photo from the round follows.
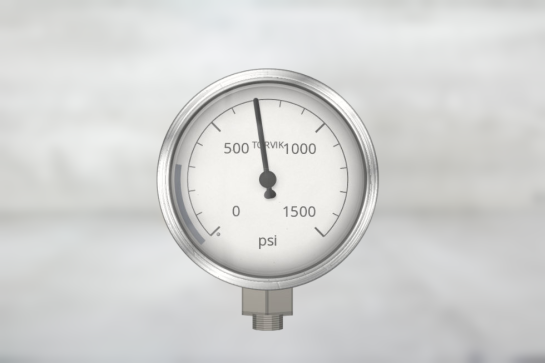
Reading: 700 psi
